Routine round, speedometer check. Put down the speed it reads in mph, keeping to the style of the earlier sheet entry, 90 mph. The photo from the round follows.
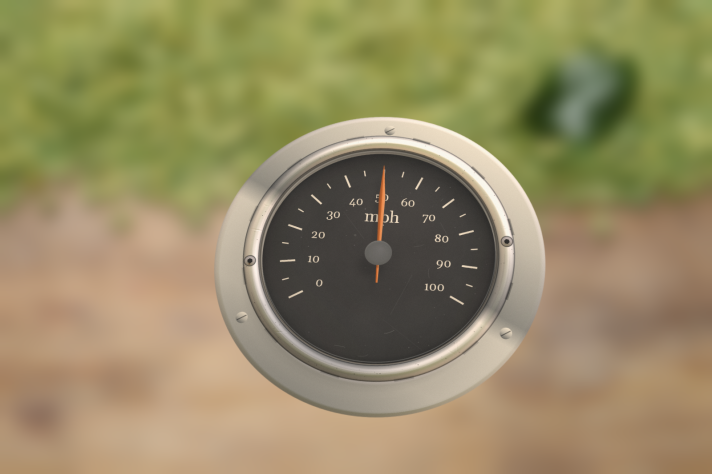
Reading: 50 mph
